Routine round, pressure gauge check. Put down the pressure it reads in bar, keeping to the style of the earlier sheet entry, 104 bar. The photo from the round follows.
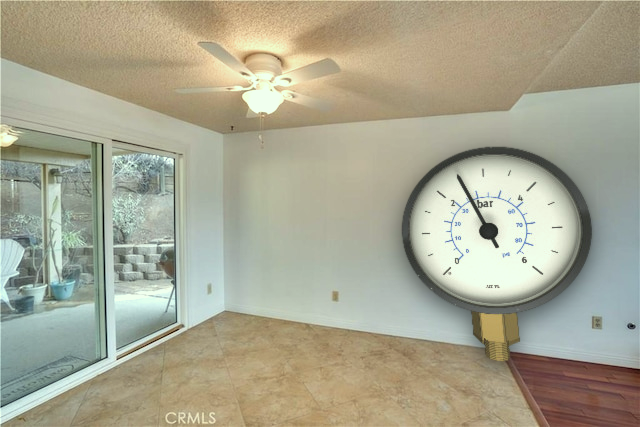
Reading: 2.5 bar
